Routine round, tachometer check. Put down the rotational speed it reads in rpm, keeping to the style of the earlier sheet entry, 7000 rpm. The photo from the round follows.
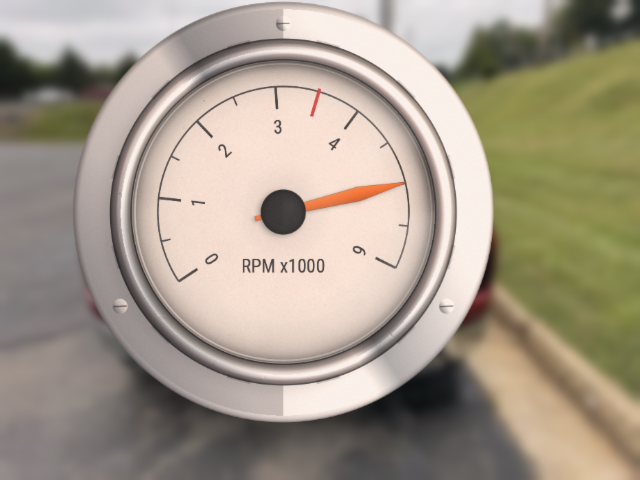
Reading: 5000 rpm
